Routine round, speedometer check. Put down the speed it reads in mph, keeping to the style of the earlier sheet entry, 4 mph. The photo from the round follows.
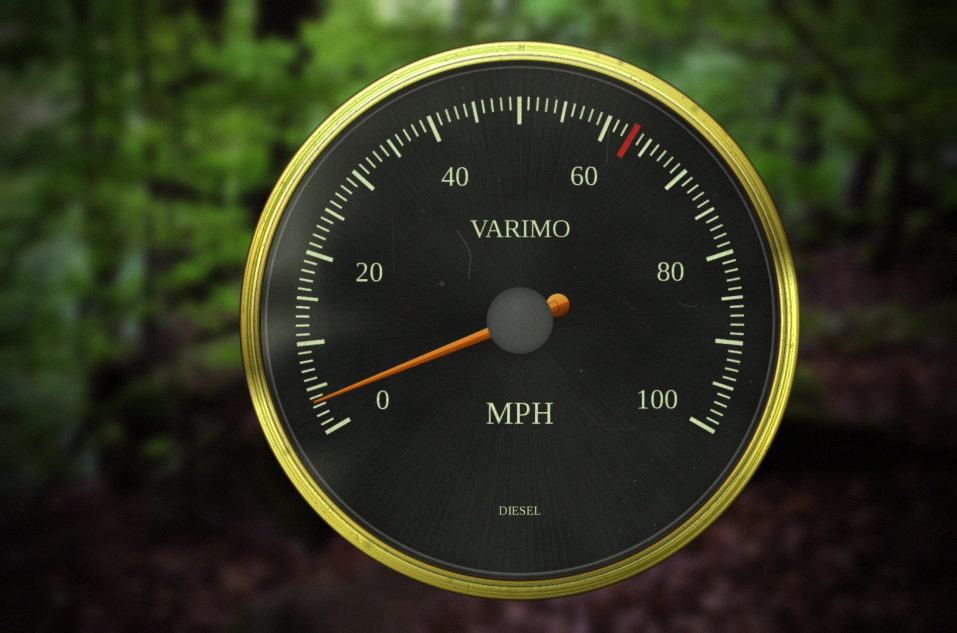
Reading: 3.5 mph
